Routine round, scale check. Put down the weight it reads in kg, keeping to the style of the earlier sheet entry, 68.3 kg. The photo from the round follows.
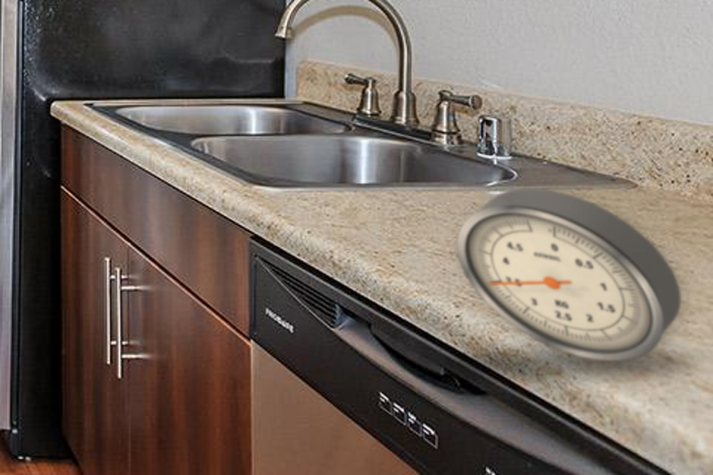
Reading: 3.5 kg
